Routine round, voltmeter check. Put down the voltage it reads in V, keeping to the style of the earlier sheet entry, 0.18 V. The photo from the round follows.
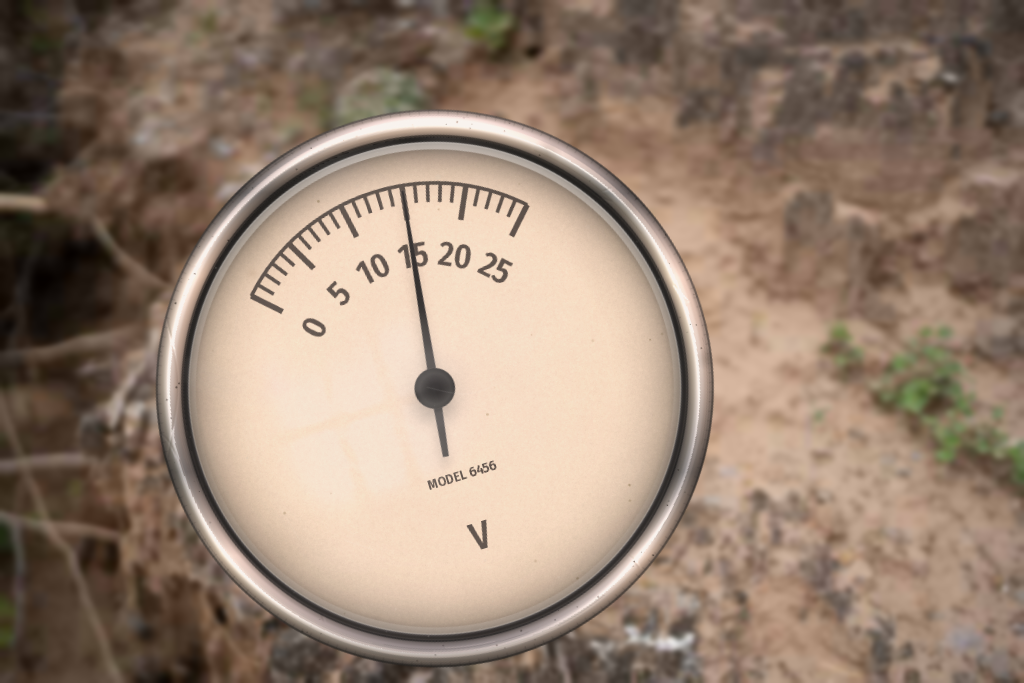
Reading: 15 V
